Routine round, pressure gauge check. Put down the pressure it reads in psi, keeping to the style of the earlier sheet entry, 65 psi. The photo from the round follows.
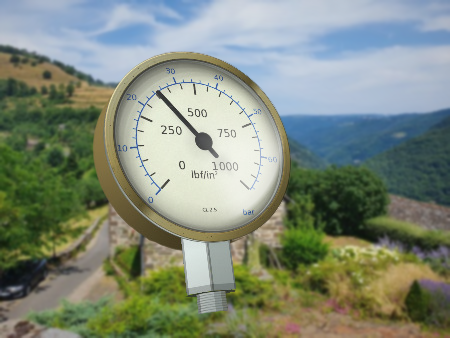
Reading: 350 psi
